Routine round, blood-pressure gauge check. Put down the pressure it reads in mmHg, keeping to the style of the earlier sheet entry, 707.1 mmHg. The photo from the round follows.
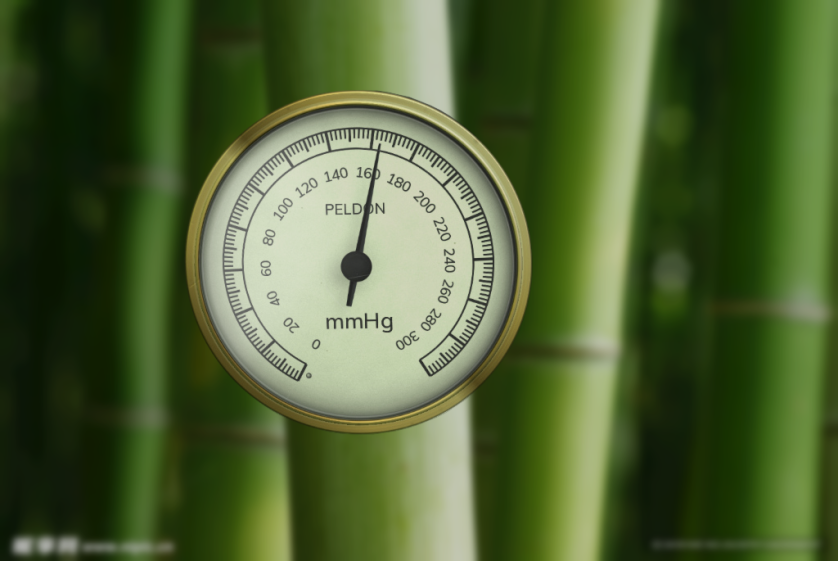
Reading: 164 mmHg
